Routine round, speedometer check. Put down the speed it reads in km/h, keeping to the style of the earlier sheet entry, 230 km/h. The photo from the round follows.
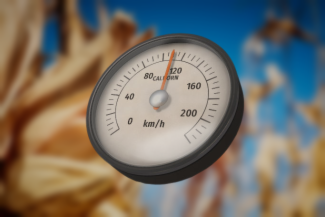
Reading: 110 km/h
